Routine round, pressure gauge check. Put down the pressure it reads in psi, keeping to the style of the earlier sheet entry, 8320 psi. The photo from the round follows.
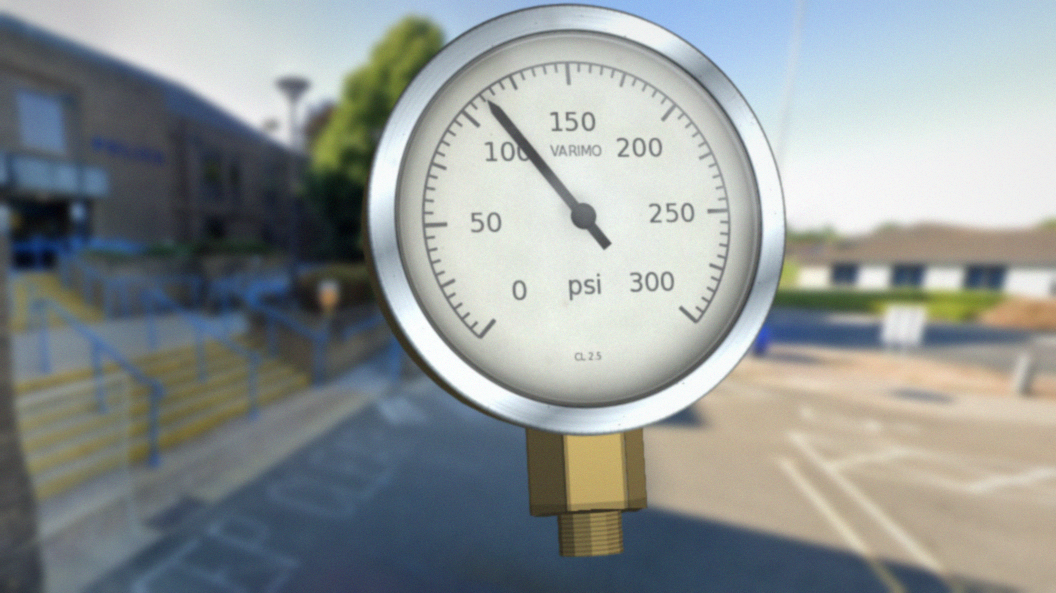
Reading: 110 psi
